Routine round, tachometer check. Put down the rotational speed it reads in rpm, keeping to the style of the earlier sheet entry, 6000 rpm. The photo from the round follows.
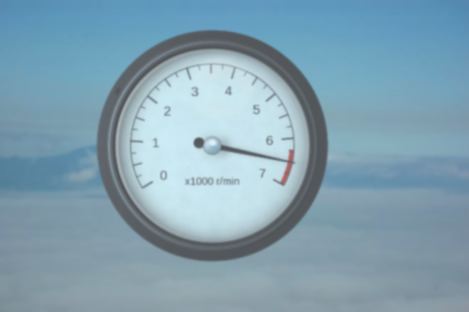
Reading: 6500 rpm
